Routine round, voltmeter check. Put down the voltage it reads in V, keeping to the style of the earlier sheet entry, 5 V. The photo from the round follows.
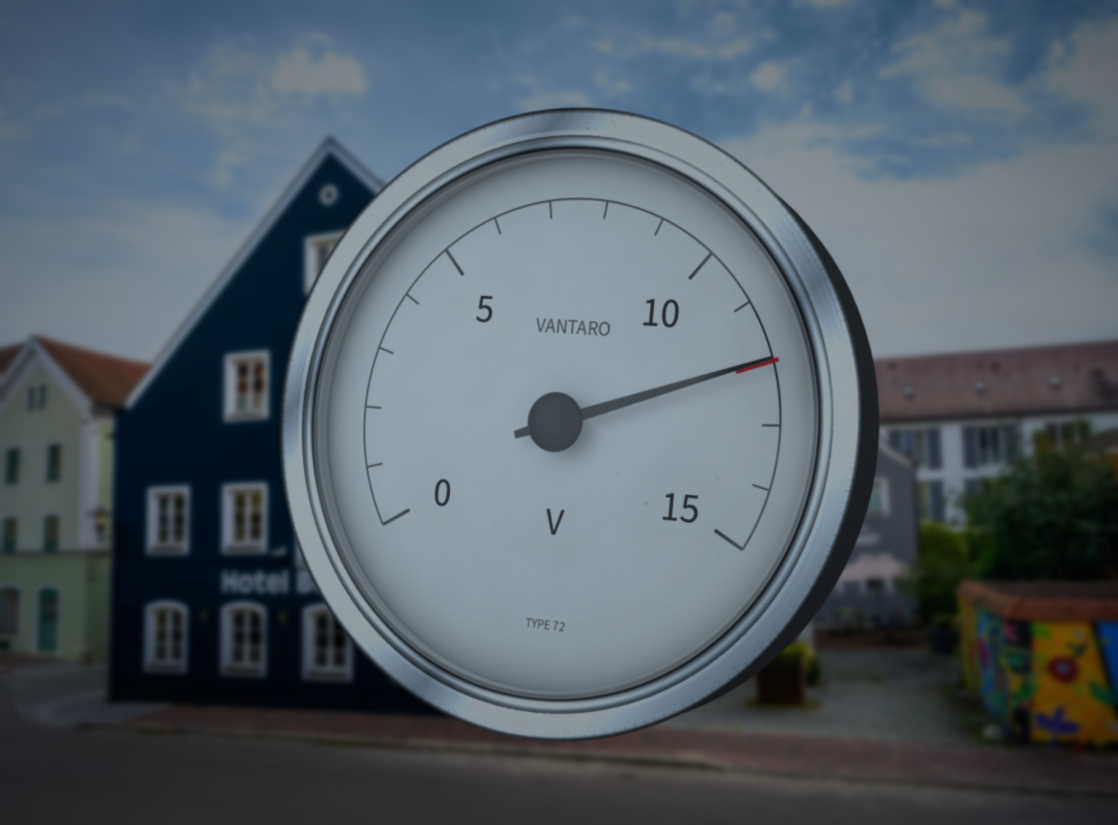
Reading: 12 V
